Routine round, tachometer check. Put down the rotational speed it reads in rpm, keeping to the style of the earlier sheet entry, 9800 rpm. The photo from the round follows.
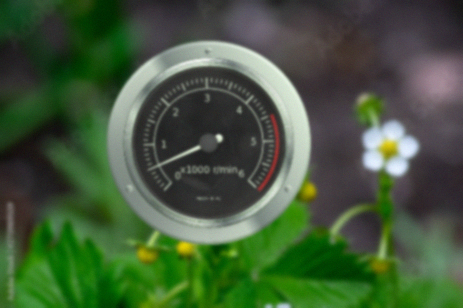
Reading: 500 rpm
